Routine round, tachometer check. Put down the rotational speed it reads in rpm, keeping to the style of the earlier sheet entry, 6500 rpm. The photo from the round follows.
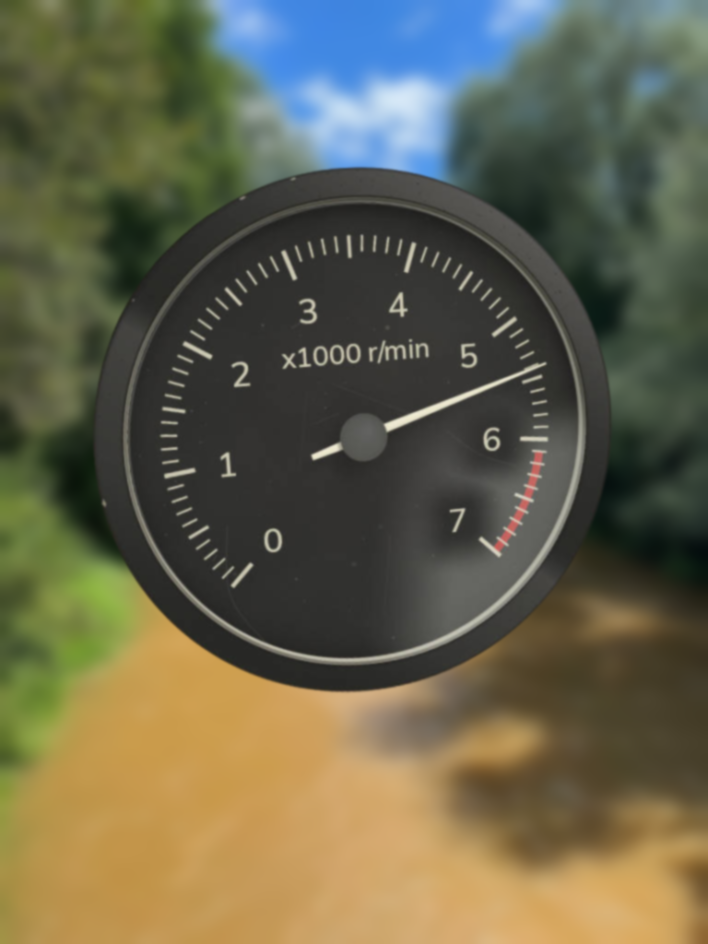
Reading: 5400 rpm
